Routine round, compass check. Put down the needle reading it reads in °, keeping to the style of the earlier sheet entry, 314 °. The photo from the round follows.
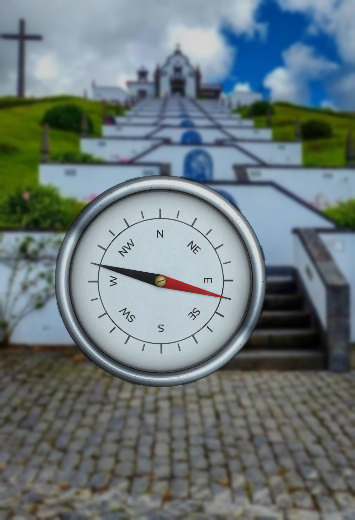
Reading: 105 °
